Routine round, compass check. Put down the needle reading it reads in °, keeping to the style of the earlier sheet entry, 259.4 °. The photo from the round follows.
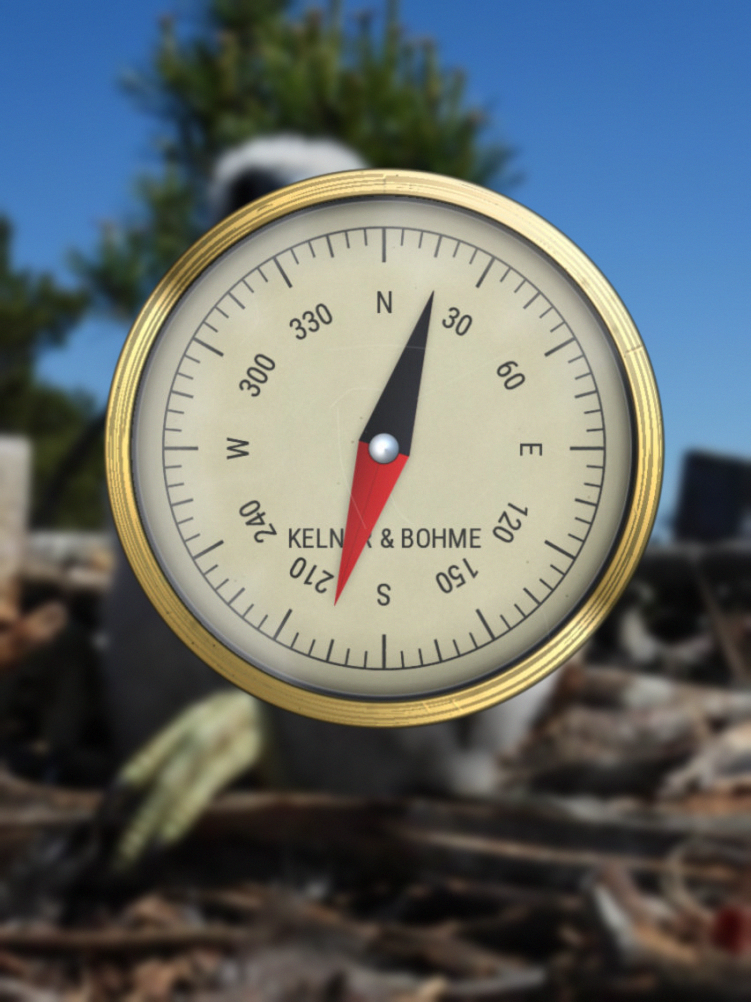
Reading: 197.5 °
